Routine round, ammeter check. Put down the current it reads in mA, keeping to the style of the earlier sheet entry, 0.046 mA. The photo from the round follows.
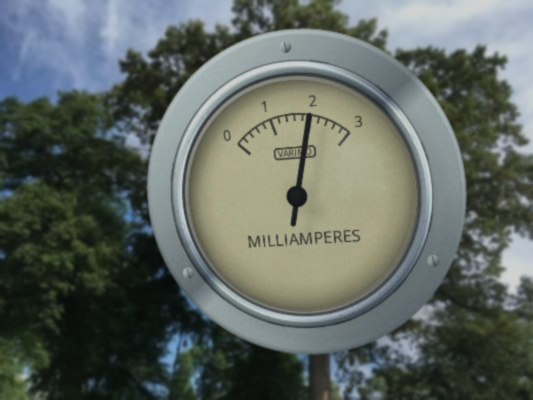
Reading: 2 mA
